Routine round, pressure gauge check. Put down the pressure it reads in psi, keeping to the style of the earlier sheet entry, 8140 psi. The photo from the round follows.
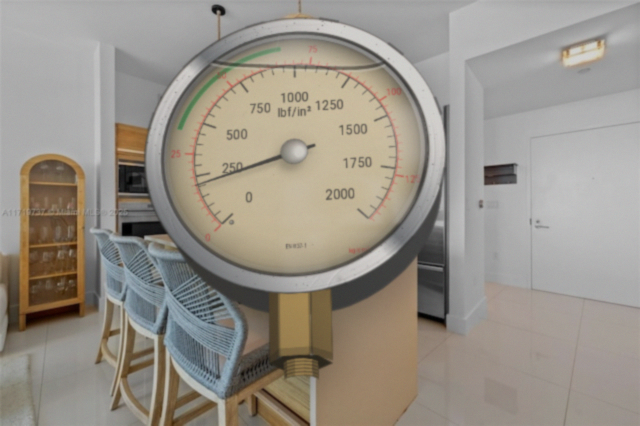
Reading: 200 psi
